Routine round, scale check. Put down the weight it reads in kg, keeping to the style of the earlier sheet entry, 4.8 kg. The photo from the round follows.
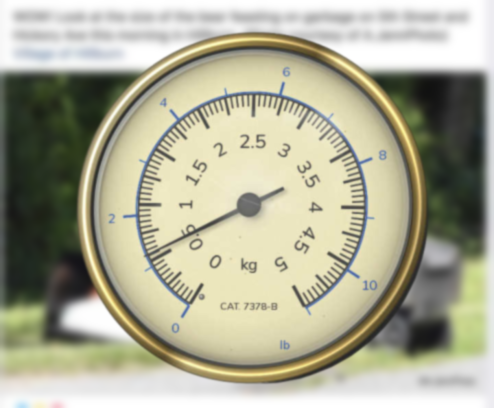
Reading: 0.55 kg
